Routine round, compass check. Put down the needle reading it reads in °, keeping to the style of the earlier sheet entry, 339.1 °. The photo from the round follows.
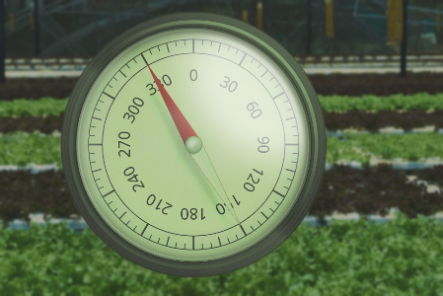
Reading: 330 °
